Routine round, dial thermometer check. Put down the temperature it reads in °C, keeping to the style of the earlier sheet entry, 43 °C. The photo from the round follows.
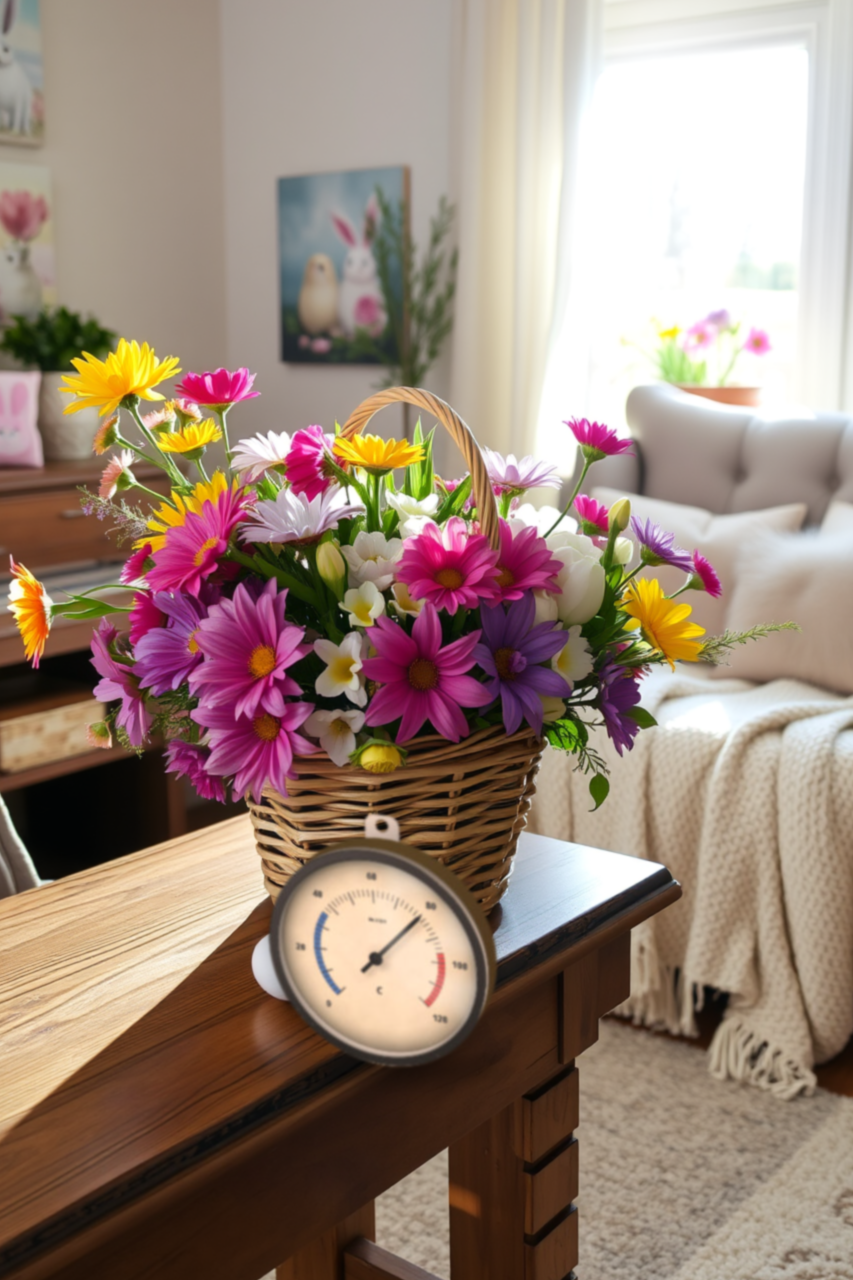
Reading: 80 °C
